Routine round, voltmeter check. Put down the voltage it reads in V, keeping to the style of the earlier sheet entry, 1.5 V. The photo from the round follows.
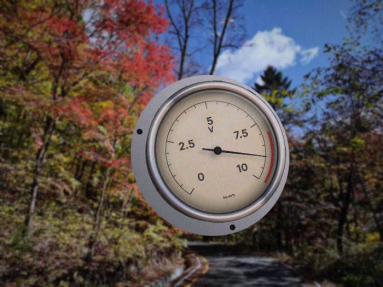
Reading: 9 V
